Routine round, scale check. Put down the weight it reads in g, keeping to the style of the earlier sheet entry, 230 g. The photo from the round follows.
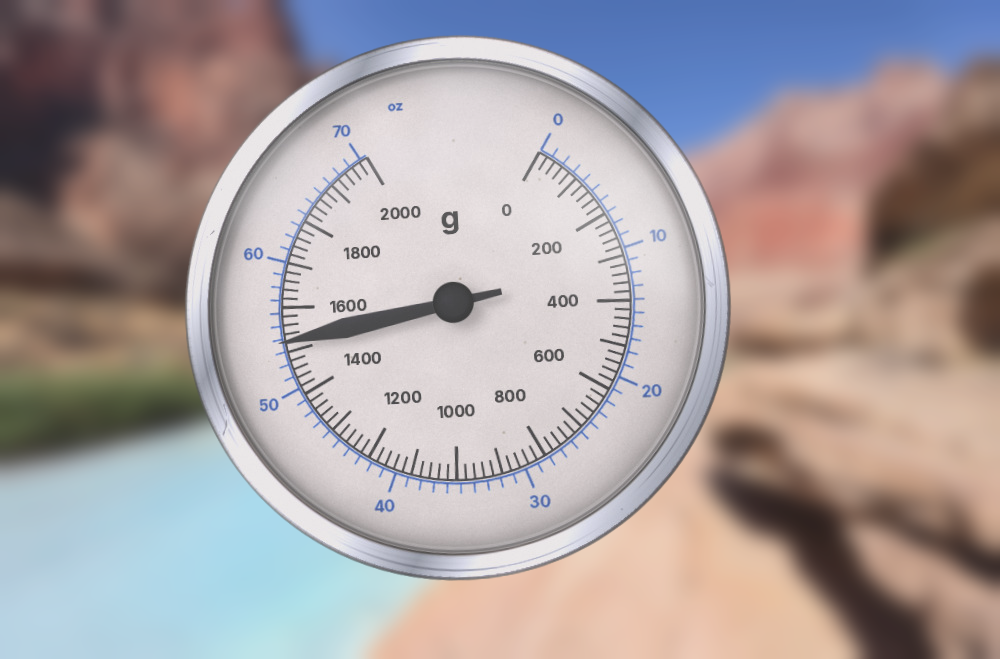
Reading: 1520 g
